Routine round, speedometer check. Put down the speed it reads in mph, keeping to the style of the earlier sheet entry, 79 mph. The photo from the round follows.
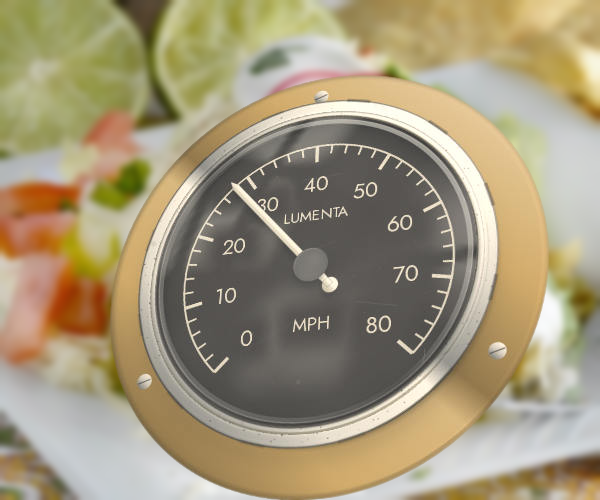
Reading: 28 mph
